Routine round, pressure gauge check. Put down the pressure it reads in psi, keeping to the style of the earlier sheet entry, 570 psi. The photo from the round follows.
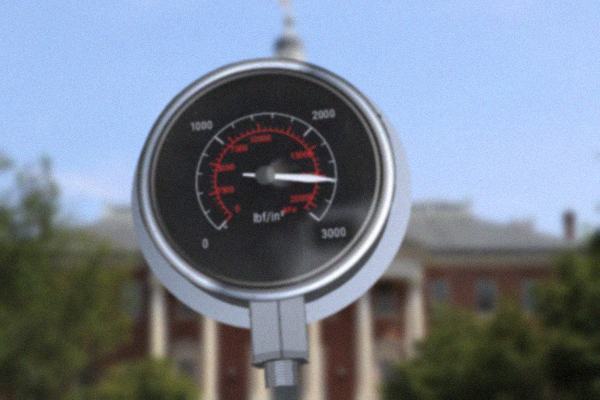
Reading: 2600 psi
